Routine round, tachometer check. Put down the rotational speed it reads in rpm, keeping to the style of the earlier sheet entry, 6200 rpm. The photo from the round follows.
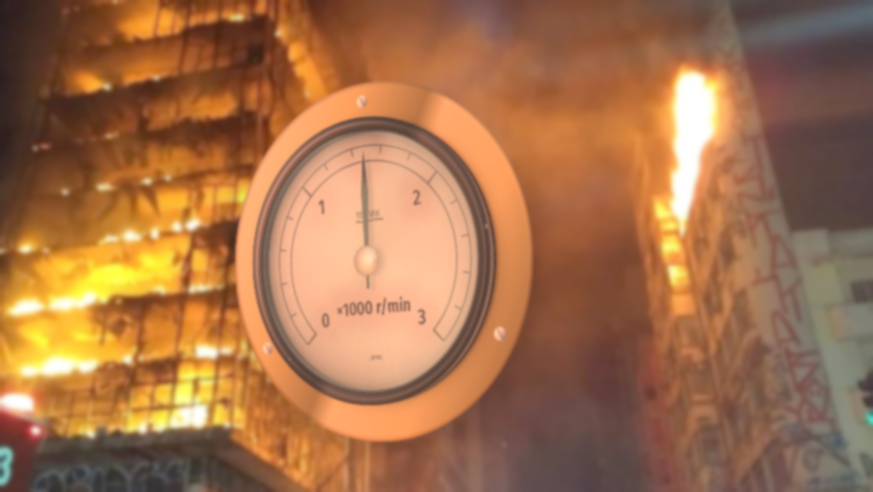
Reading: 1500 rpm
